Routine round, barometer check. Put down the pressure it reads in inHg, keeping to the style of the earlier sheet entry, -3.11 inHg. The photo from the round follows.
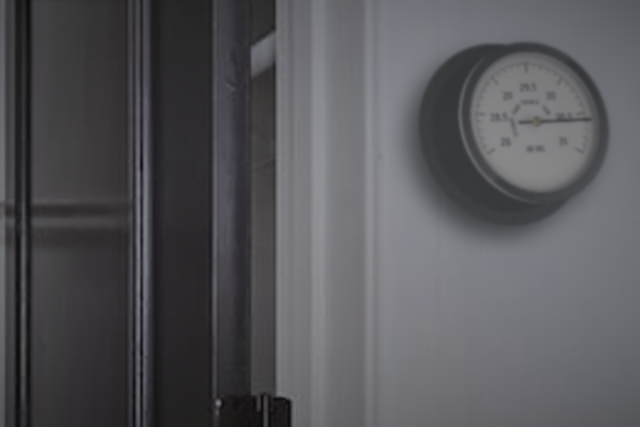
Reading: 30.6 inHg
